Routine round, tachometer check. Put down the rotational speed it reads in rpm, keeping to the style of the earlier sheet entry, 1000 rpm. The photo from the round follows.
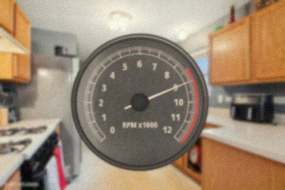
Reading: 9000 rpm
